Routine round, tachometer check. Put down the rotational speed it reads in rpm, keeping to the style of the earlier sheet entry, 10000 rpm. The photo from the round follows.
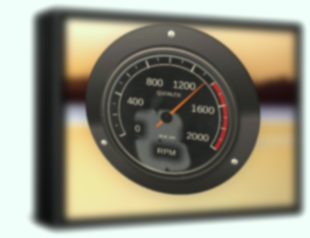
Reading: 1350 rpm
